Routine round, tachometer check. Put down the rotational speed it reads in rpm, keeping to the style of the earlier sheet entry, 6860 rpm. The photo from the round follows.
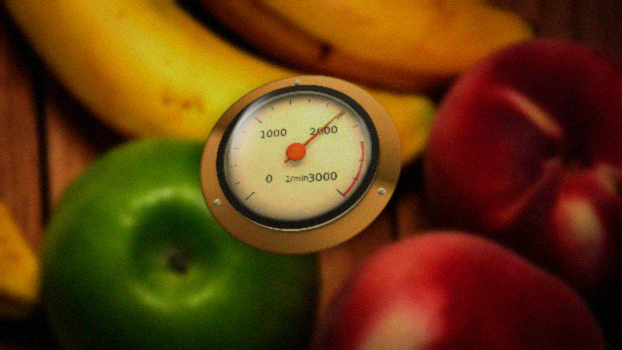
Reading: 2000 rpm
